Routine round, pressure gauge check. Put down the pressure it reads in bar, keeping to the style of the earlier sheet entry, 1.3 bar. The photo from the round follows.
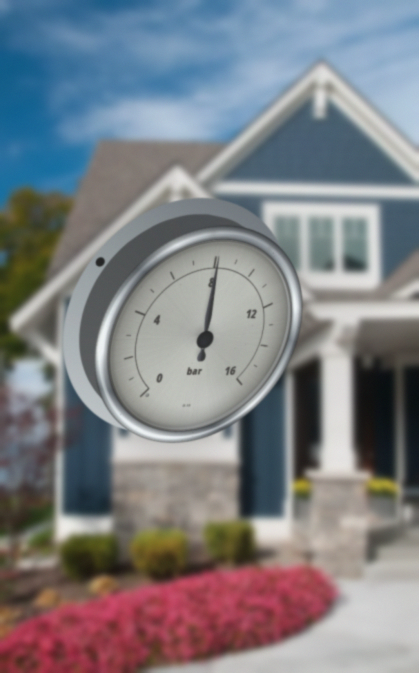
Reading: 8 bar
